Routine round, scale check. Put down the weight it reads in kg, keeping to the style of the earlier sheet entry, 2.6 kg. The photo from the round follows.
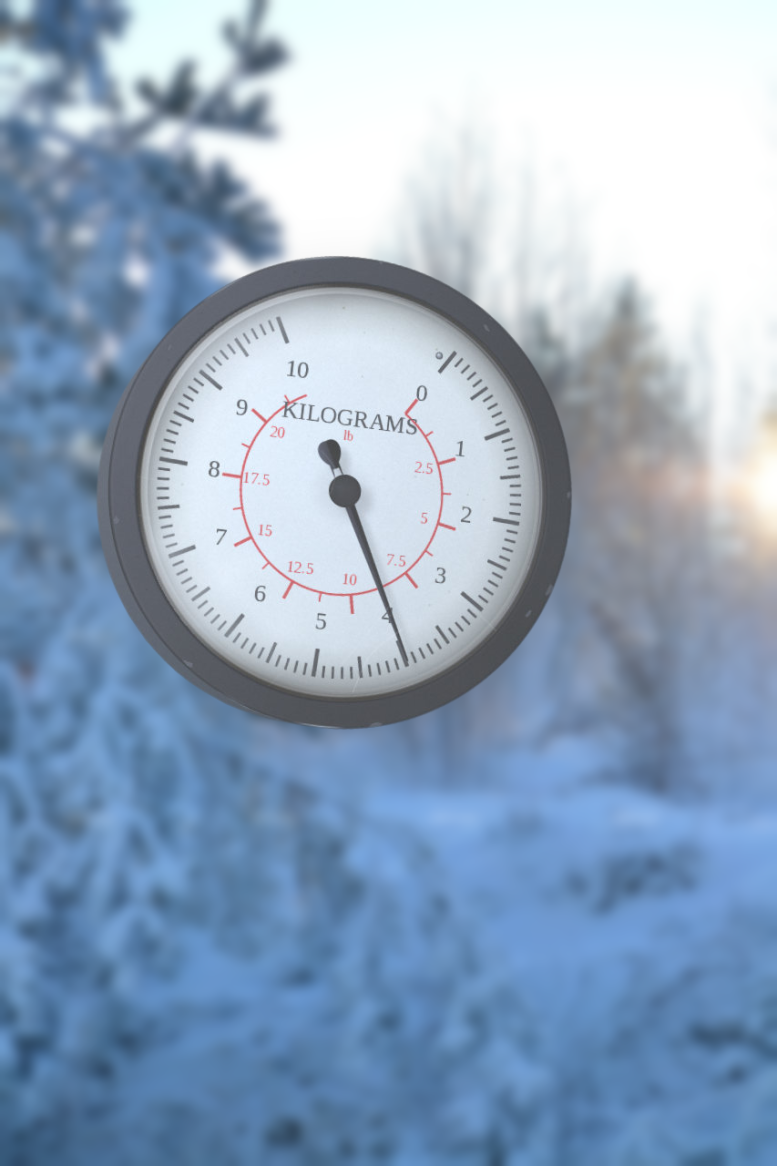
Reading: 4 kg
